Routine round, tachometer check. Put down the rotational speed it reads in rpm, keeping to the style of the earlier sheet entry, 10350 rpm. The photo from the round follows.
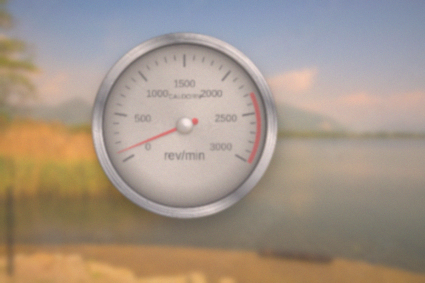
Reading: 100 rpm
